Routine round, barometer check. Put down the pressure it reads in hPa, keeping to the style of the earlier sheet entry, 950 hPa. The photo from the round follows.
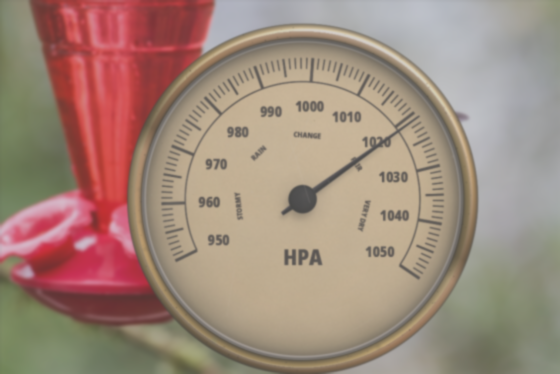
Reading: 1021 hPa
